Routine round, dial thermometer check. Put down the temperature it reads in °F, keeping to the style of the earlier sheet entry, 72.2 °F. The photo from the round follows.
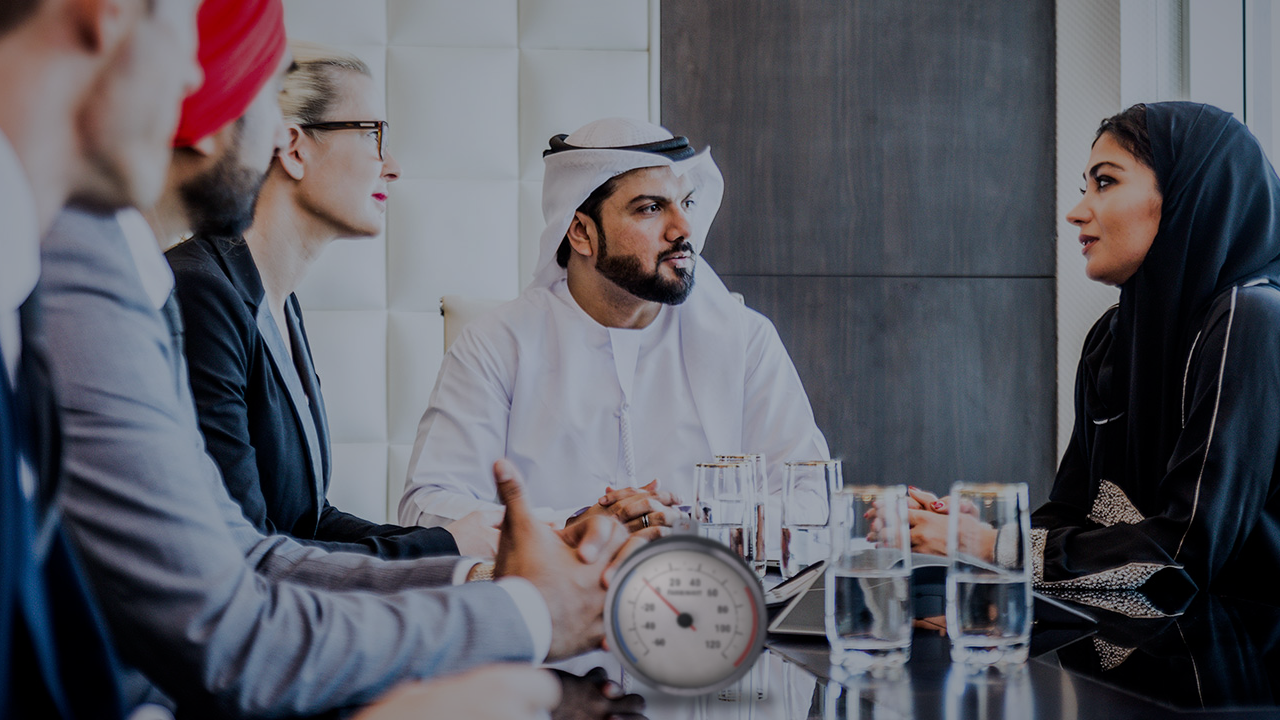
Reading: 0 °F
